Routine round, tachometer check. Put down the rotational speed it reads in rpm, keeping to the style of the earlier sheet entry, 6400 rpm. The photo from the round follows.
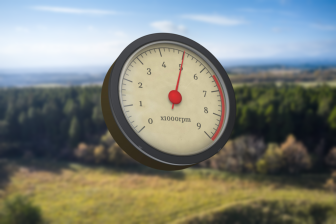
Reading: 5000 rpm
